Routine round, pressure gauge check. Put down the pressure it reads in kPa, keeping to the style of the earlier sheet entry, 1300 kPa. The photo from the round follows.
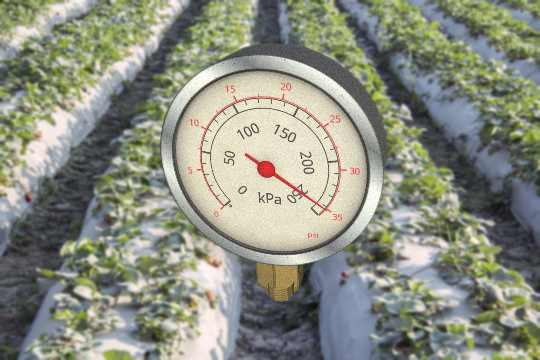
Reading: 240 kPa
